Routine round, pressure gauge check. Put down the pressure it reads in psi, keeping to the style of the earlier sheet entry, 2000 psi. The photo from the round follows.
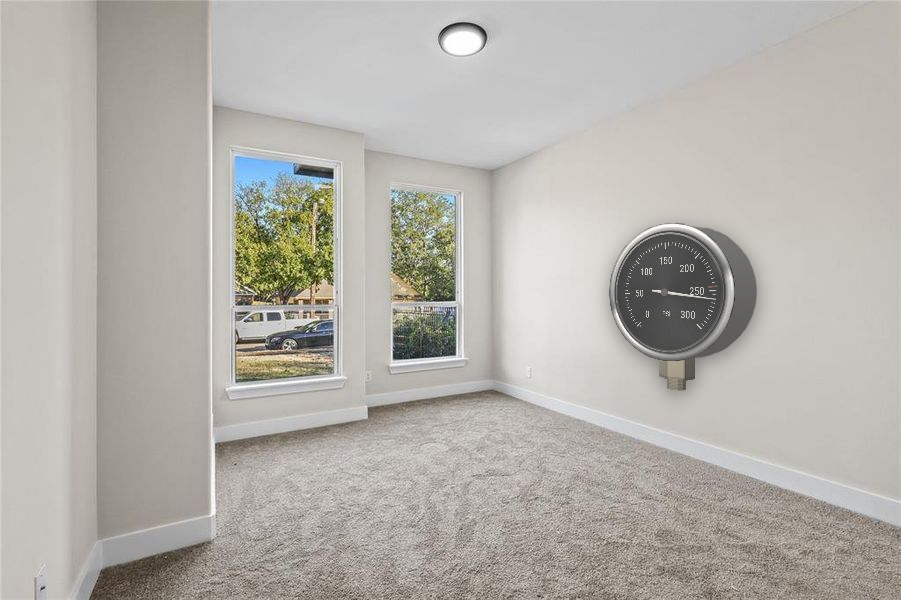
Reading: 260 psi
